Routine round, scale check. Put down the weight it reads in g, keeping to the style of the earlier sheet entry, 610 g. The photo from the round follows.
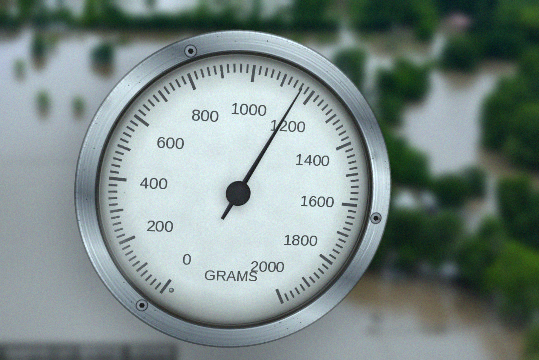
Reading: 1160 g
